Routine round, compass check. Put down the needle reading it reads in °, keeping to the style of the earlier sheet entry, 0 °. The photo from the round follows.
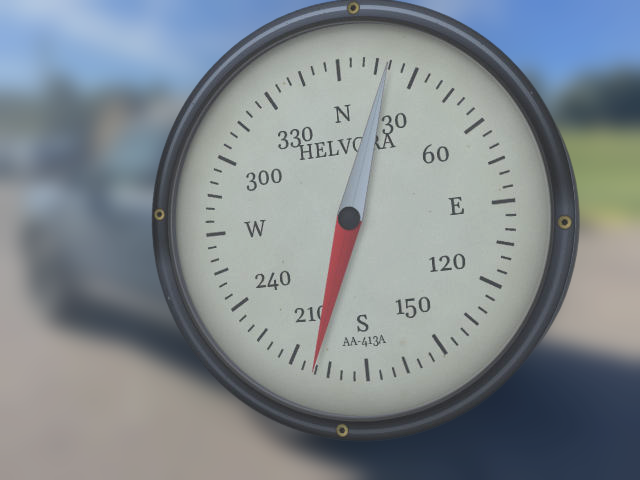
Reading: 200 °
